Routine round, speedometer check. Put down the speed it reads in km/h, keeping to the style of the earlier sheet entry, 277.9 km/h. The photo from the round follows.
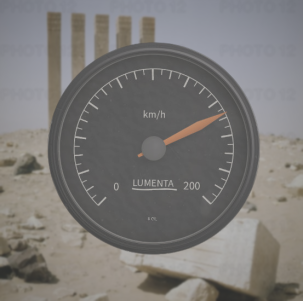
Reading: 147.5 km/h
